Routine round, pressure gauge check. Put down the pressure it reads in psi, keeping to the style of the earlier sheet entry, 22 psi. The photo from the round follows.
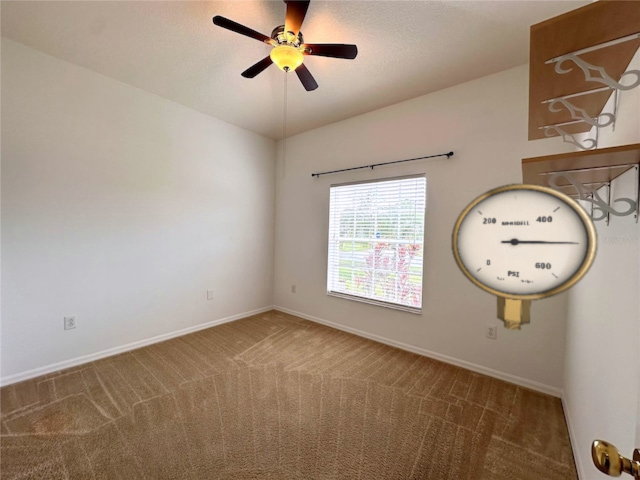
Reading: 500 psi
